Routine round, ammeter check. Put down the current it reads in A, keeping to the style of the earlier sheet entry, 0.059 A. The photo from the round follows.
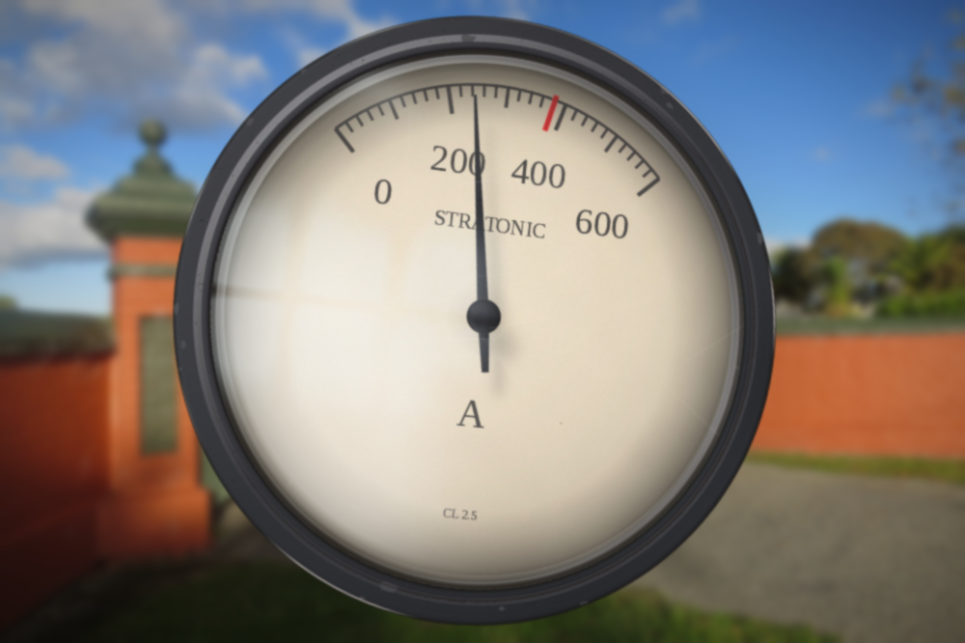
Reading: 240 A
